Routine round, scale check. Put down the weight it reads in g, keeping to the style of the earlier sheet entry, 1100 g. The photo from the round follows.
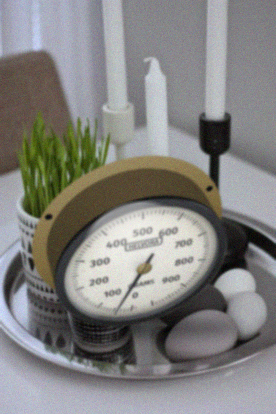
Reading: 50 g
